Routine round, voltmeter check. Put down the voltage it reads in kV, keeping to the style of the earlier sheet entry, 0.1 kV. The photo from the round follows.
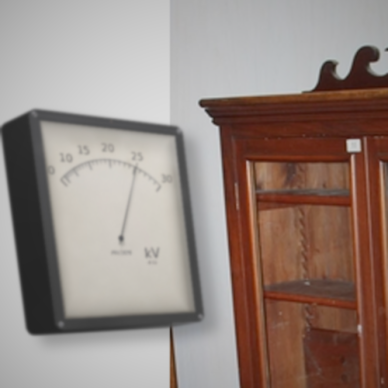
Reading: 25 kV
